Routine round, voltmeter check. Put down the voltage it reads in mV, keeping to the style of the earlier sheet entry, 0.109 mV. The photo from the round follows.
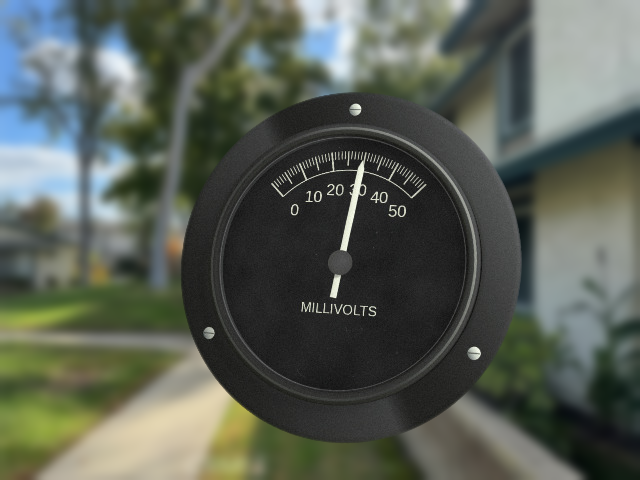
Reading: 30 mV
